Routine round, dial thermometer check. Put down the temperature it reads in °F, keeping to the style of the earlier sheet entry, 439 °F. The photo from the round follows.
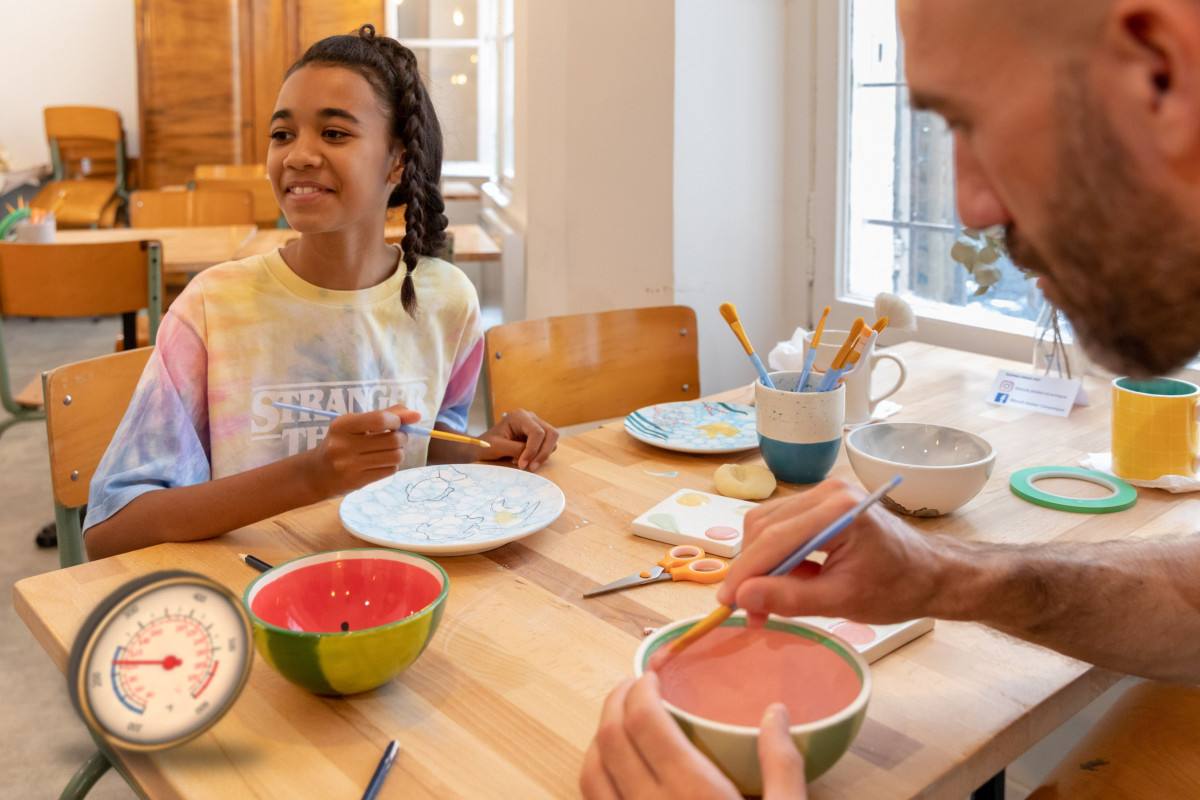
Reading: 225 °F
